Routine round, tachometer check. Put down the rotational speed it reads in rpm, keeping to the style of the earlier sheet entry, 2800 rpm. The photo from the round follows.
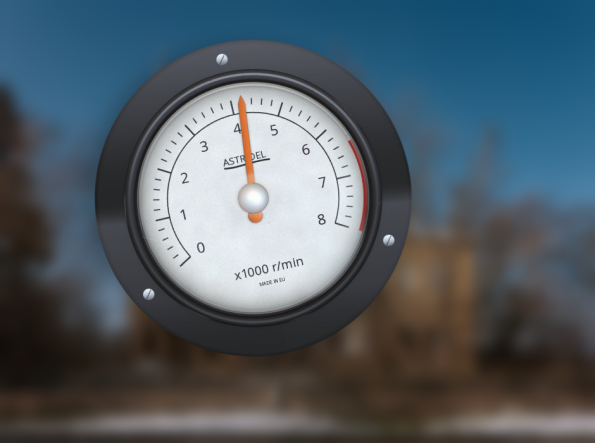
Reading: 4200 rpm
